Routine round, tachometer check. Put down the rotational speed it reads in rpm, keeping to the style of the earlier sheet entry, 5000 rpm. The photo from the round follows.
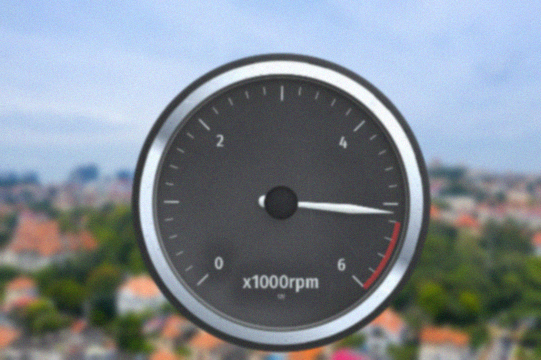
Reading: 5100 rpm
